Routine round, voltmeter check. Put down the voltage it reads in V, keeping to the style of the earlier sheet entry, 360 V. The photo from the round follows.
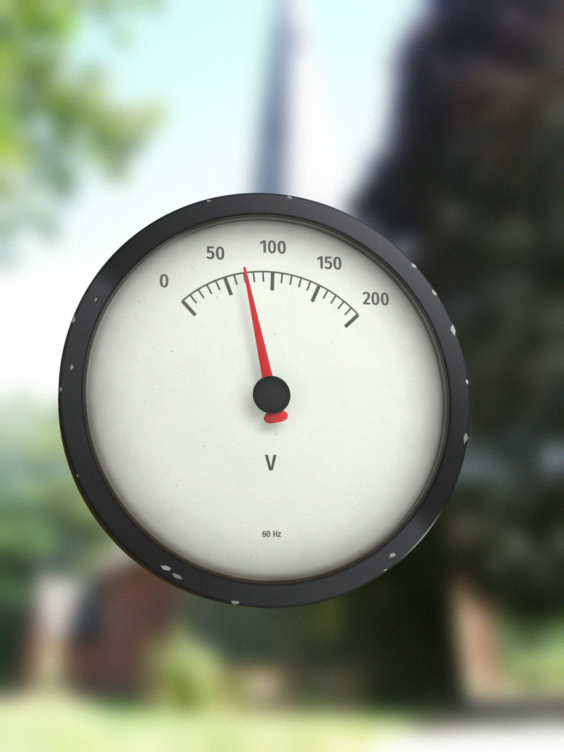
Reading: 70 V
